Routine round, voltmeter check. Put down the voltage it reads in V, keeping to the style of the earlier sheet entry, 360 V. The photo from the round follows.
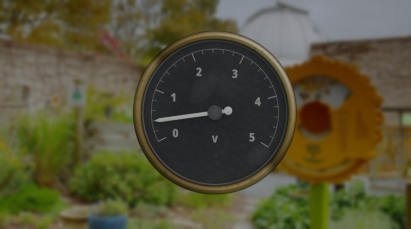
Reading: 0.4 V
